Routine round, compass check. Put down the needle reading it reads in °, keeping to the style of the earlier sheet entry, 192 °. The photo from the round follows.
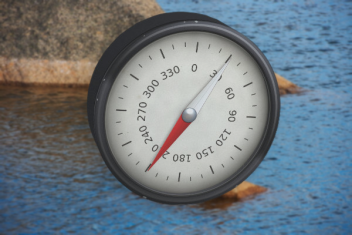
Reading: 210 °
